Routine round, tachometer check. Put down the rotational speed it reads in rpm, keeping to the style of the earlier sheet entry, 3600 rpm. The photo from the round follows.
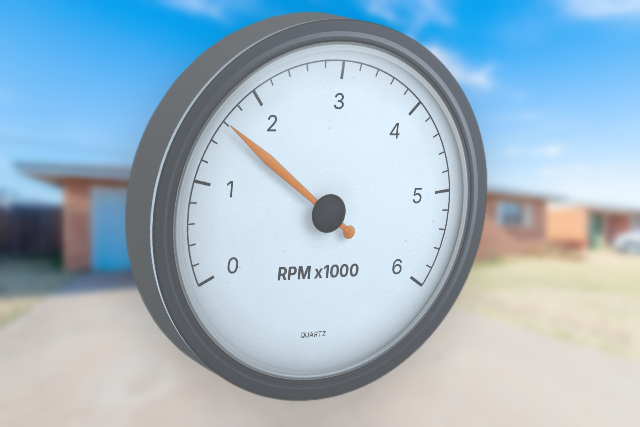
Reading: 1600 rpm
